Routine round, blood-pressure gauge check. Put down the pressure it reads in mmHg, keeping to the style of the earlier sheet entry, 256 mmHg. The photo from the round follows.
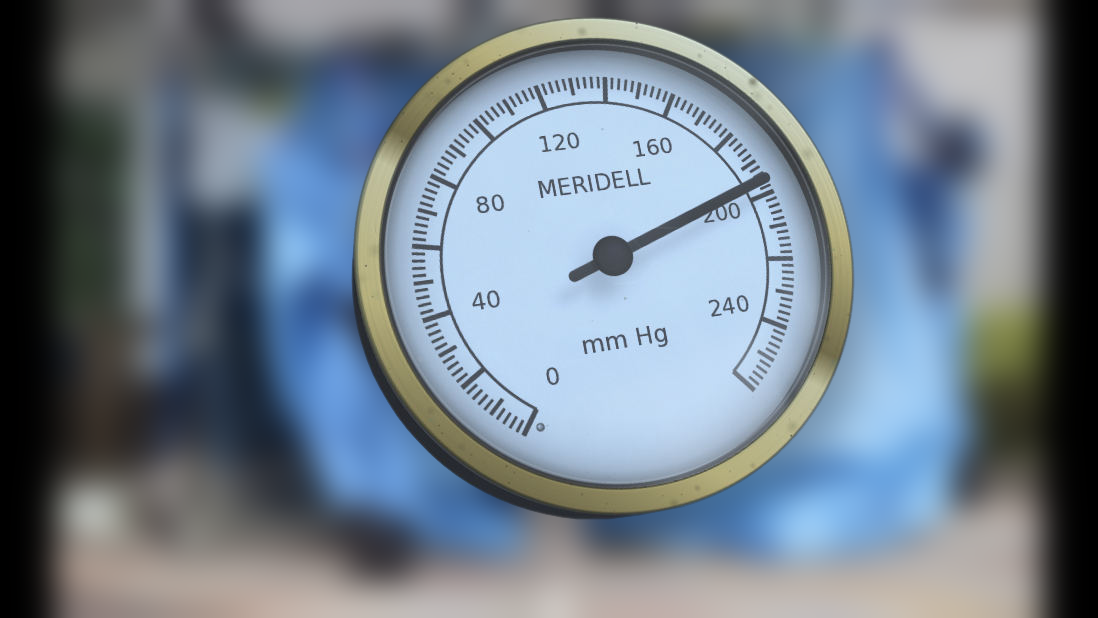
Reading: 196 mmHg
